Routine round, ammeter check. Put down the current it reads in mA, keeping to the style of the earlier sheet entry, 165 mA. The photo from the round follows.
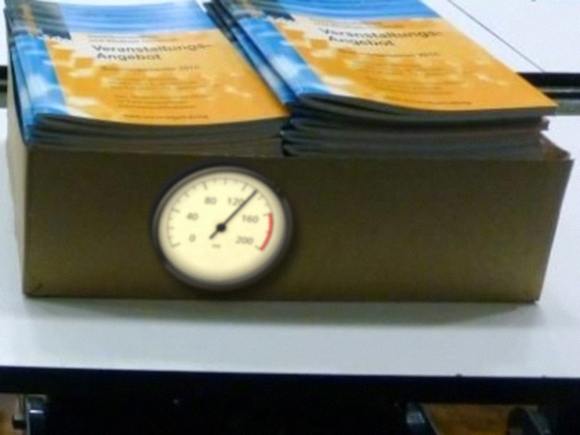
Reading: 130 mA
